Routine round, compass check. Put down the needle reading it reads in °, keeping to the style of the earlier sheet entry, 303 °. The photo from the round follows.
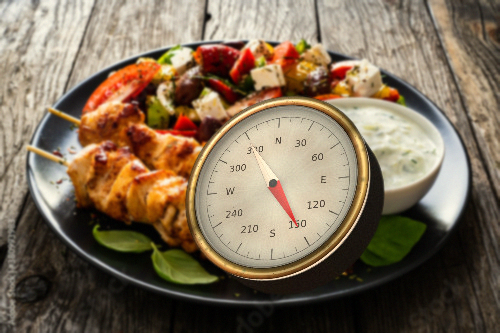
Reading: 150 °
